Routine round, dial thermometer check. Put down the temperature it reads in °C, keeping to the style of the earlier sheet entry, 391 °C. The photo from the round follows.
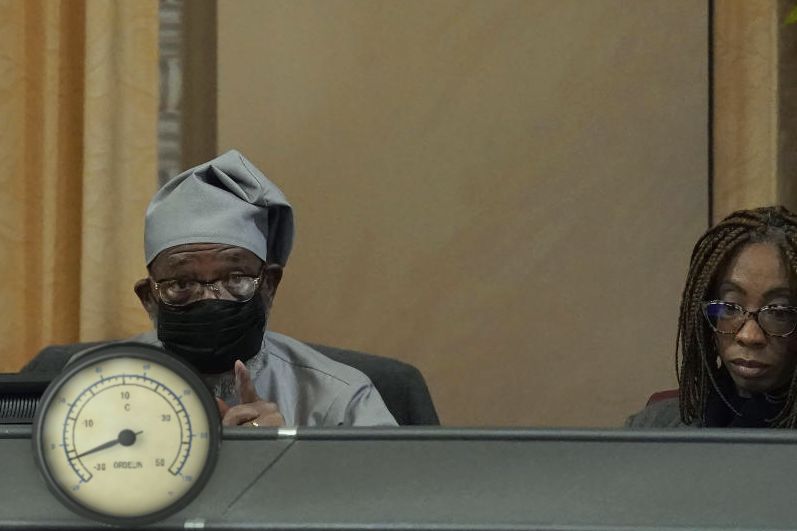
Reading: -22 °C
